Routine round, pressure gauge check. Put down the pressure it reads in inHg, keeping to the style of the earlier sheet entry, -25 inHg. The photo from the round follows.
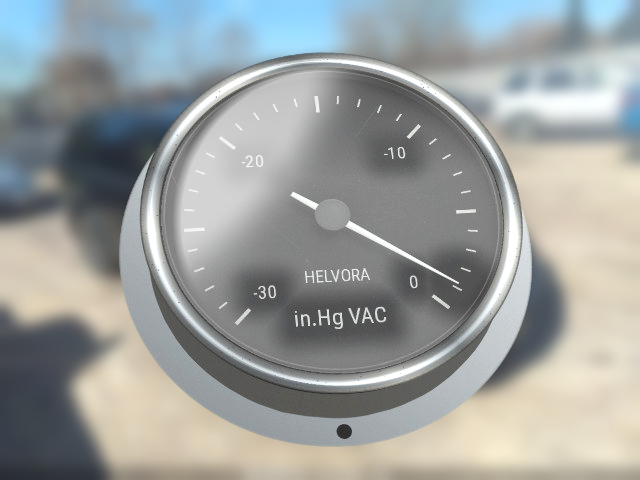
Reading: -1 inHg
